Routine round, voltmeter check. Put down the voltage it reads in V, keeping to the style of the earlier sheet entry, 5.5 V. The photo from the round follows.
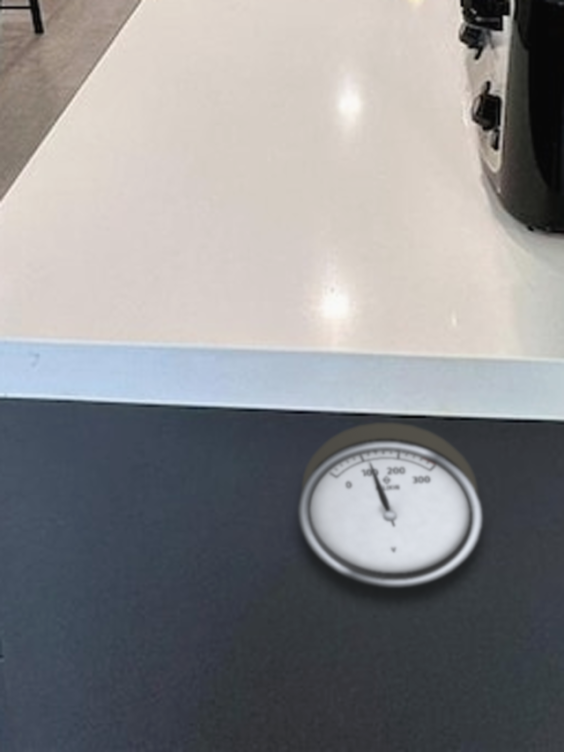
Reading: 120 V
